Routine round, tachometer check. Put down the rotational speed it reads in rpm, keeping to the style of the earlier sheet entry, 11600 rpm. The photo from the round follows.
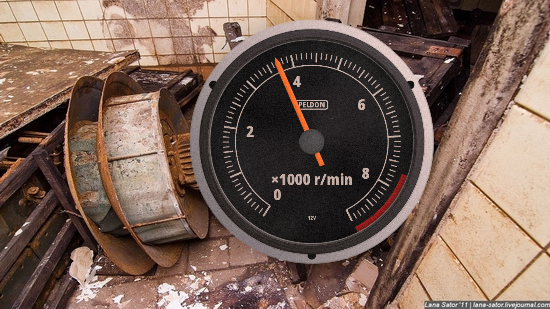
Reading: 3700 rpm
